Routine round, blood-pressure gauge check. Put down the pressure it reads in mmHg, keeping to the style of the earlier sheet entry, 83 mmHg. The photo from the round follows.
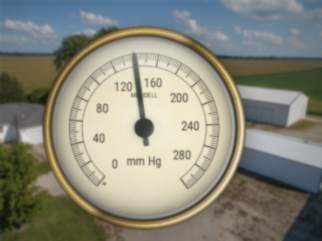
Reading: 140 mmHg
